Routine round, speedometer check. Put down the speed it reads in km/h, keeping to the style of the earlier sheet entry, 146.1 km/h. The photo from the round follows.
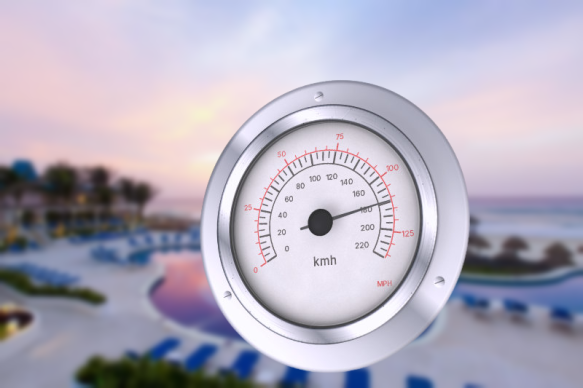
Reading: 180 km/h
